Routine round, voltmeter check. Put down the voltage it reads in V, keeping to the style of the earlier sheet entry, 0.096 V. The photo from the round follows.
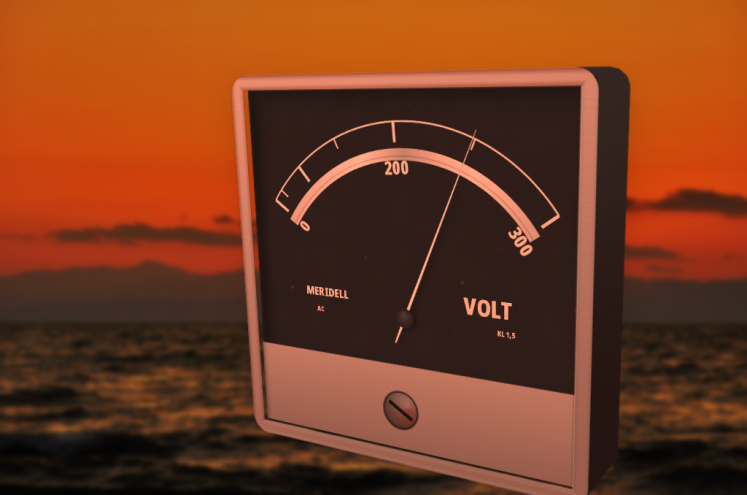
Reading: 250 V
